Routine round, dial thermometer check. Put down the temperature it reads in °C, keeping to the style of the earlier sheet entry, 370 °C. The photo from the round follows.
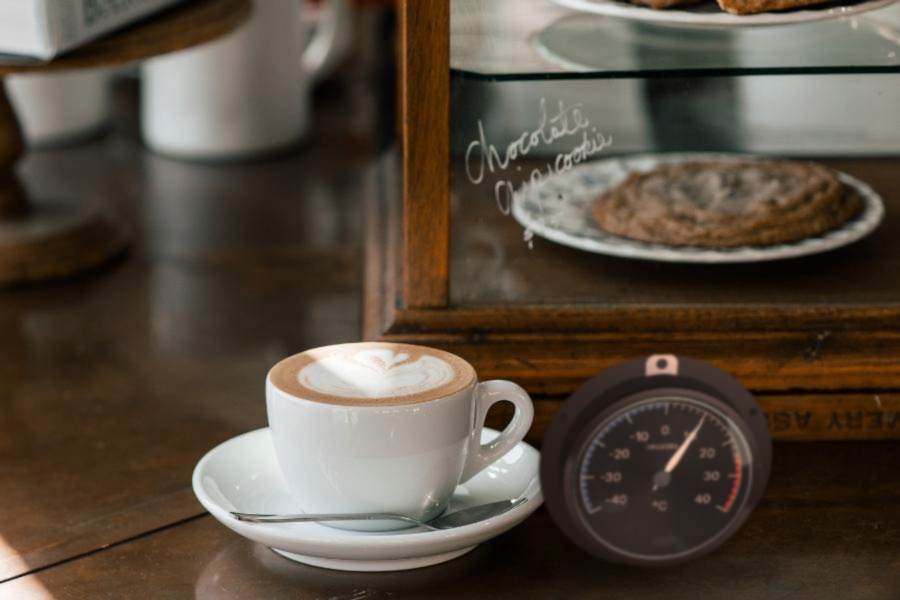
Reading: 10 °C
